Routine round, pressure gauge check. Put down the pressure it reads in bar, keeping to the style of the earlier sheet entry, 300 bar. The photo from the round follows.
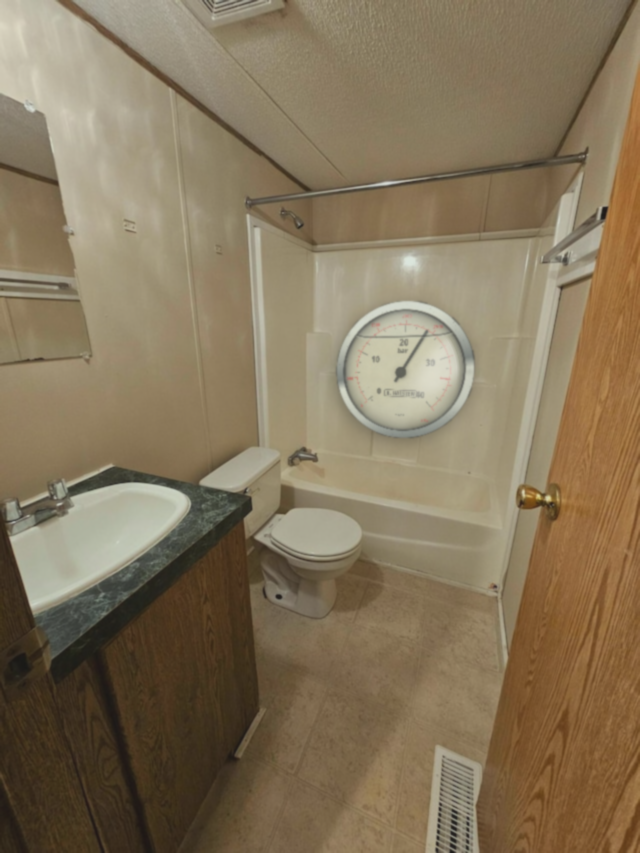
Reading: 24 bar
